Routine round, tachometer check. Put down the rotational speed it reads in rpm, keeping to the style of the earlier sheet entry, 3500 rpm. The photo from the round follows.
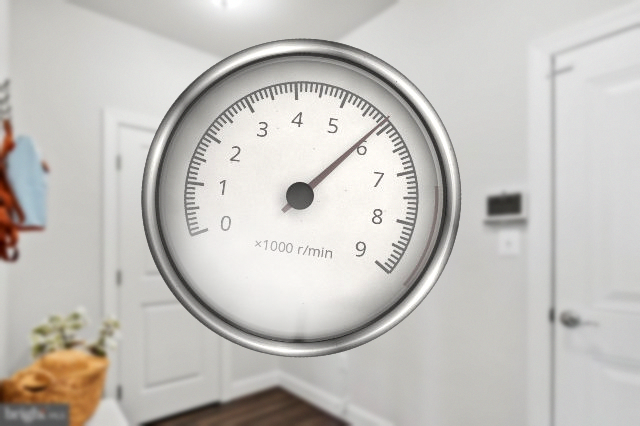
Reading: 5900 rpm
